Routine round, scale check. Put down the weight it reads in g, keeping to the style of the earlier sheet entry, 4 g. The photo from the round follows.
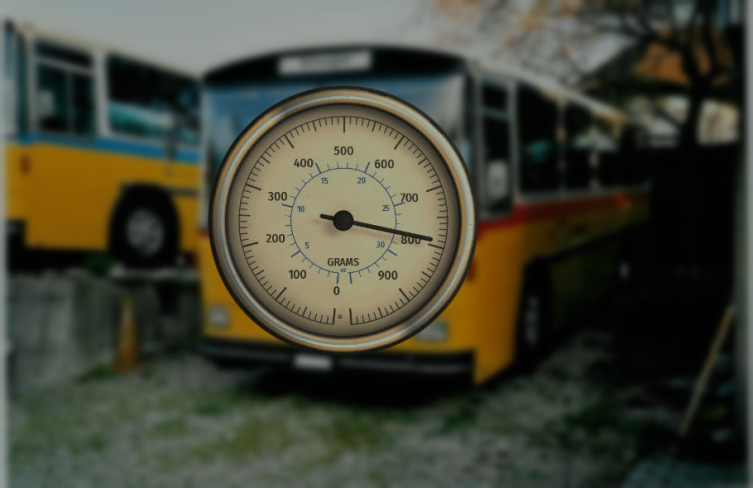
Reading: 790 g
